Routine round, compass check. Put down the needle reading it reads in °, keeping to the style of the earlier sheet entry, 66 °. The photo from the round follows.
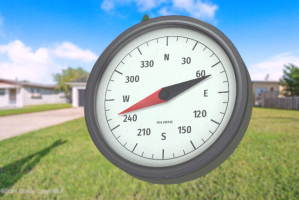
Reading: 250 °
